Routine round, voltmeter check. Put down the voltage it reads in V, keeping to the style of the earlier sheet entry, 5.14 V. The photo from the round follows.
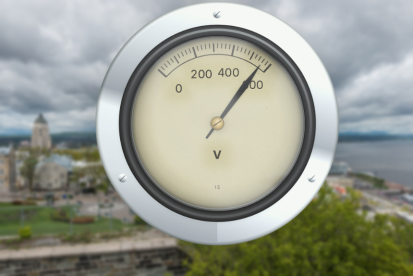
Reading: 560 V
